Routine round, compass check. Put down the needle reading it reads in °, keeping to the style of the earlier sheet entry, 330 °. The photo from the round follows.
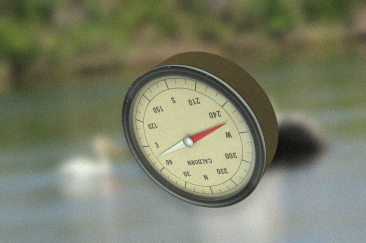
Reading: 255 °
